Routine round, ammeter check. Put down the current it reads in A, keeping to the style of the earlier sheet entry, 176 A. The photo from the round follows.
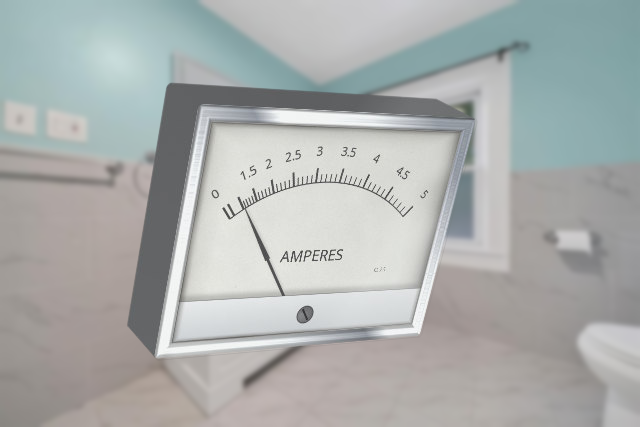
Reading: 1 A
